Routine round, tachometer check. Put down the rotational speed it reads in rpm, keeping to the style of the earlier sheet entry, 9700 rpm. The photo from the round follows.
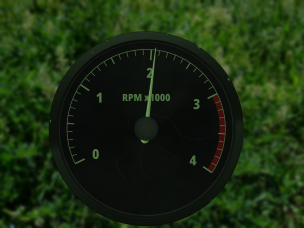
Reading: 2050 rpm
